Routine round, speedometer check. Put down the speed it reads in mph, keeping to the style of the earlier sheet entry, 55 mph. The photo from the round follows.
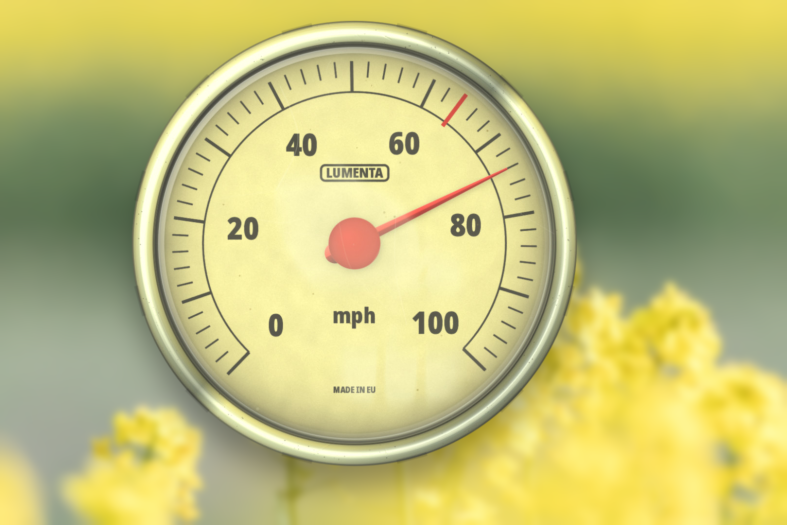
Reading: 74 mph
